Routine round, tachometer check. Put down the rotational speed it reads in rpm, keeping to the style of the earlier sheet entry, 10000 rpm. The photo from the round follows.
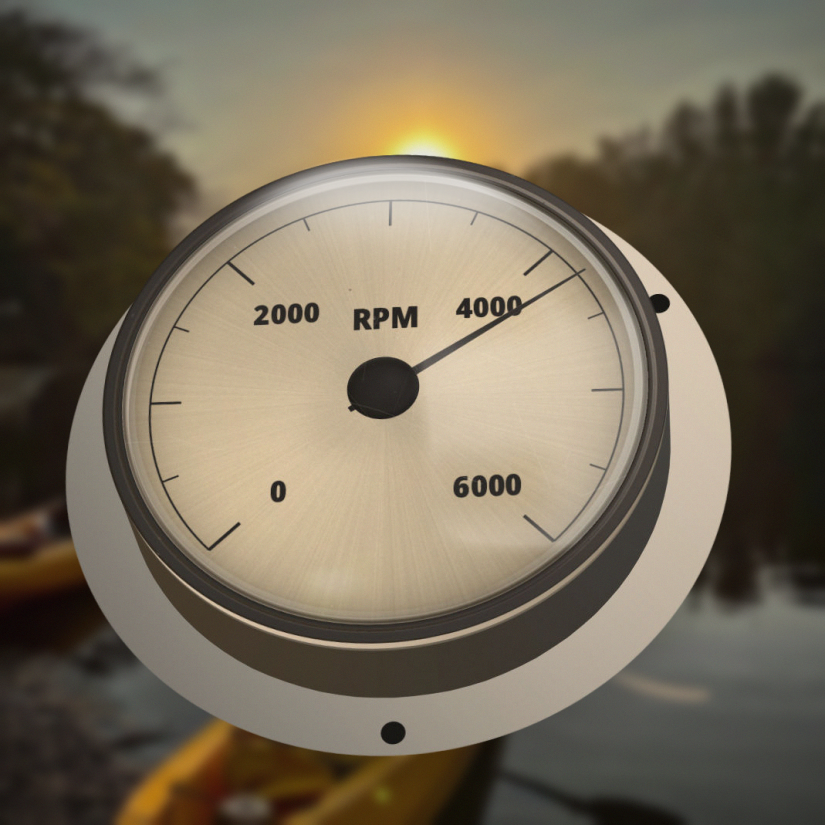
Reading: 4250 rpm
